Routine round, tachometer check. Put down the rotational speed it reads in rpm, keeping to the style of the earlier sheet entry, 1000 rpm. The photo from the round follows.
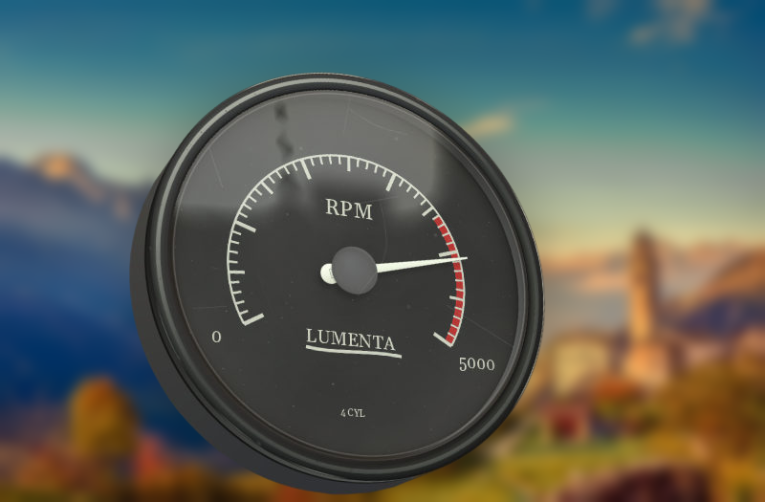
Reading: 4100 rpm
